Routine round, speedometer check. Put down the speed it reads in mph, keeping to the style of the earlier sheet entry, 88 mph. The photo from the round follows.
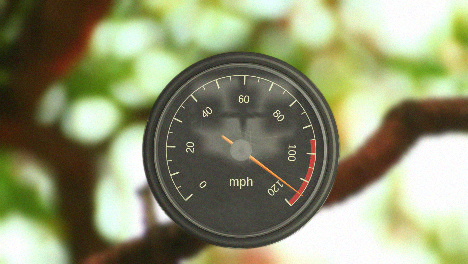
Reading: 115 mph
